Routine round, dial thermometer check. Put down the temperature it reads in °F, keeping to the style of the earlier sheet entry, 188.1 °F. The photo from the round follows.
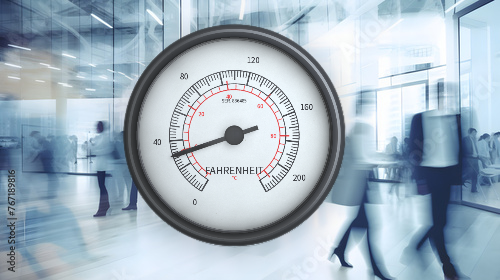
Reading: 30 °F
